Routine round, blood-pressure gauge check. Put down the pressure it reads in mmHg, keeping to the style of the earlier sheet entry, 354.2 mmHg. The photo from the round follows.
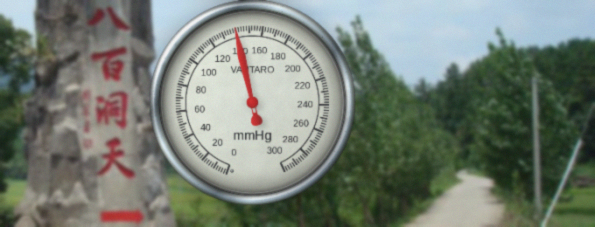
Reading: 140 mmHg
